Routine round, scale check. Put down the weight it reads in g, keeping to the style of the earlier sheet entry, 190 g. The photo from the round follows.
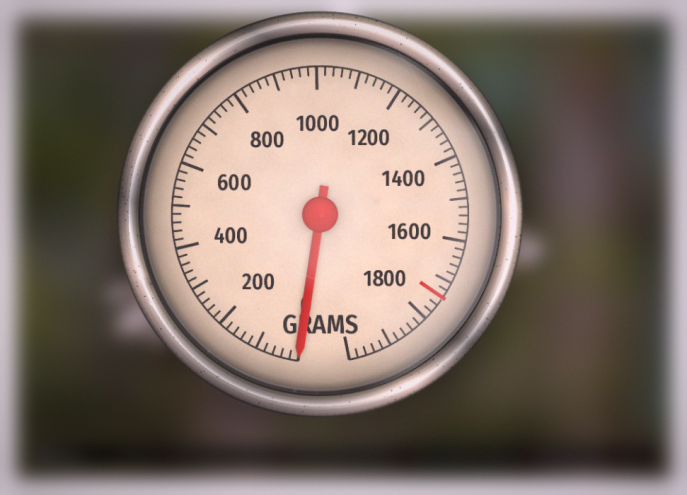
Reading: 0 g
